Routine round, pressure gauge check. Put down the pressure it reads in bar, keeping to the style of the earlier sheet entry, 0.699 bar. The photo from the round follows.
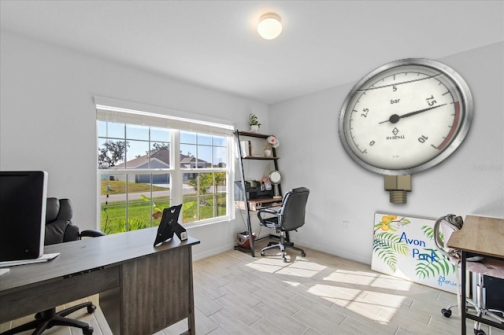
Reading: 8 bar
